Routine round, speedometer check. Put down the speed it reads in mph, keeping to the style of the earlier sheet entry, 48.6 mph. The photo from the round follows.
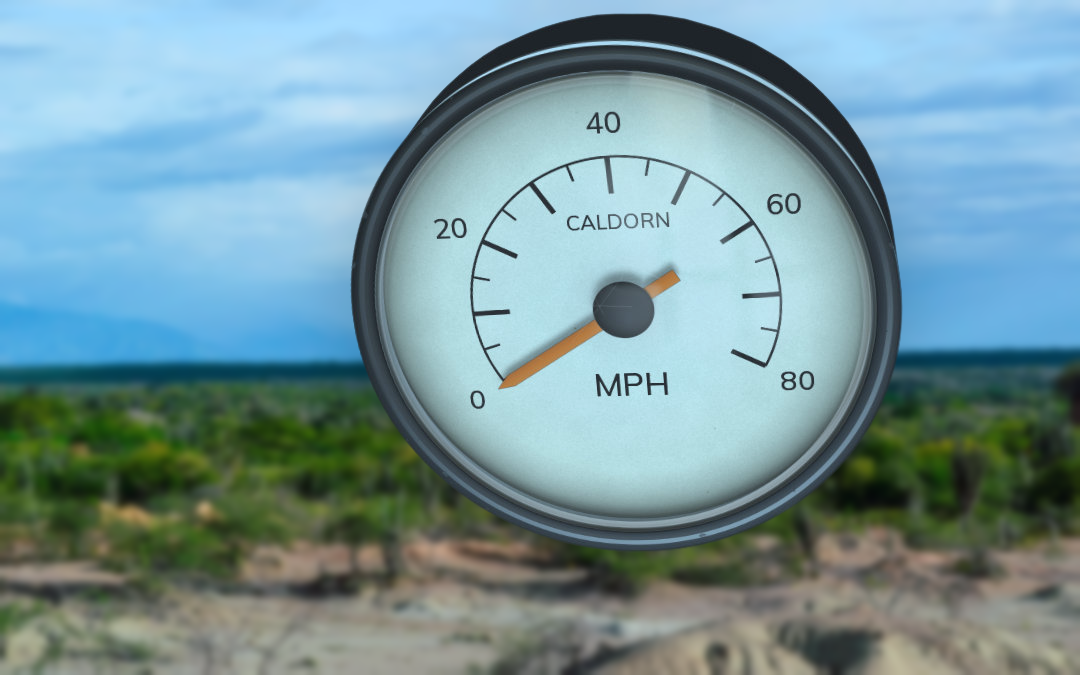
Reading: 0 mph
